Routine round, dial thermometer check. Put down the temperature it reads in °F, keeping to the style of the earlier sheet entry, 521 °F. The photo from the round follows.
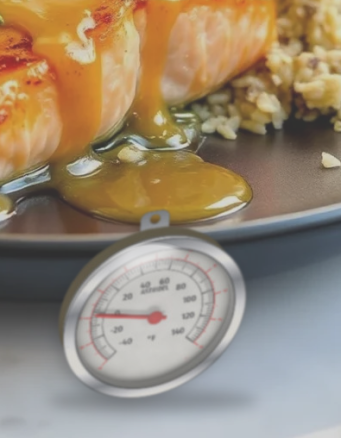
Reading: 0 °F
